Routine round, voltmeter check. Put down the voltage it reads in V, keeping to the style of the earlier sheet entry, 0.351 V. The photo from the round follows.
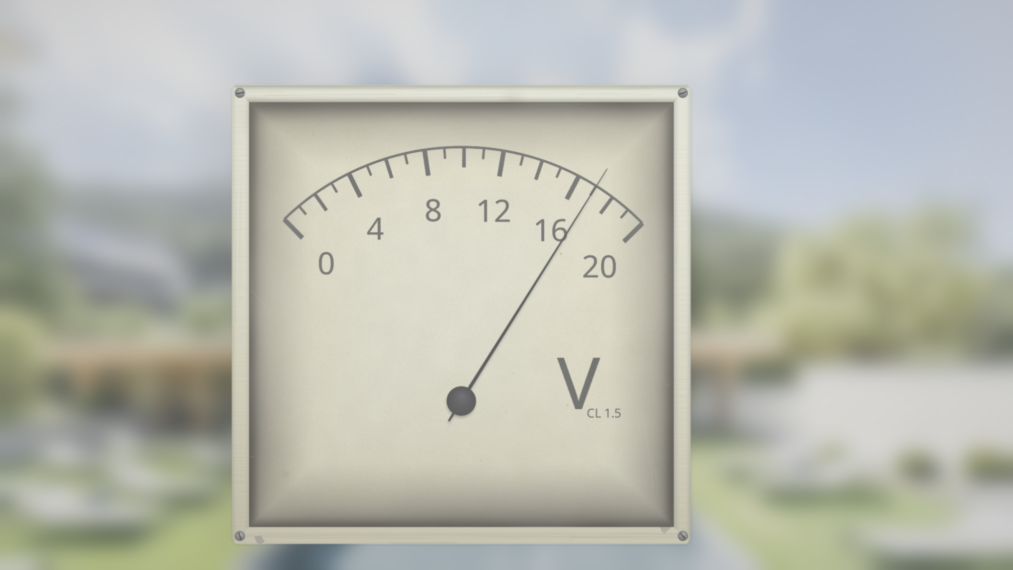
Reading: 17 V
